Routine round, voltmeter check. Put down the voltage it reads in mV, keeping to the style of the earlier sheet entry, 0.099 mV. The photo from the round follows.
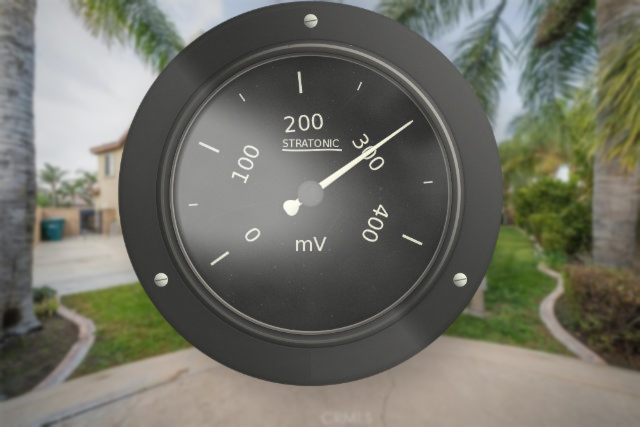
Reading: 300 mV
